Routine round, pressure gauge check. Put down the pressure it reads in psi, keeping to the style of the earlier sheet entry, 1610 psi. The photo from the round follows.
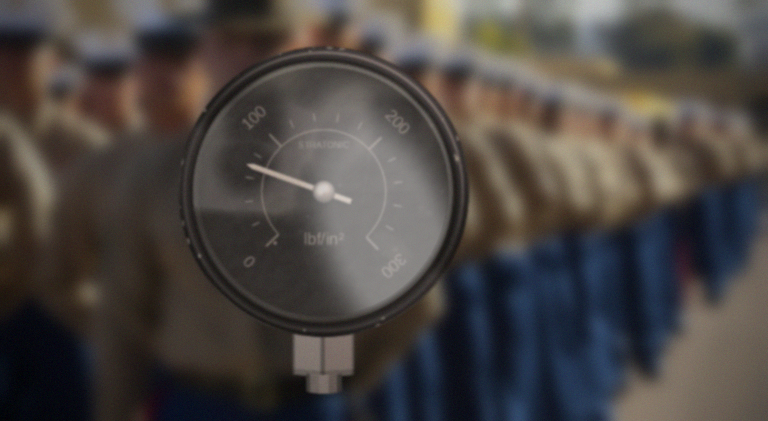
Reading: 70 psi
